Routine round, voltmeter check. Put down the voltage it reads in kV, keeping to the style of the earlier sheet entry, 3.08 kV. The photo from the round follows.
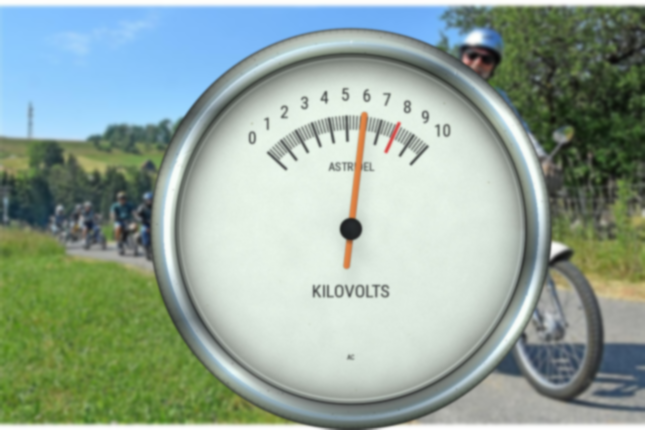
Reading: 6 kV
